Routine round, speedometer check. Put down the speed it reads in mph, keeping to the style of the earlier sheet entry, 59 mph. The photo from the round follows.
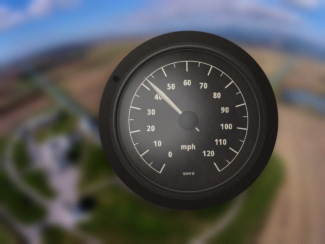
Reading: 42.5 mph
